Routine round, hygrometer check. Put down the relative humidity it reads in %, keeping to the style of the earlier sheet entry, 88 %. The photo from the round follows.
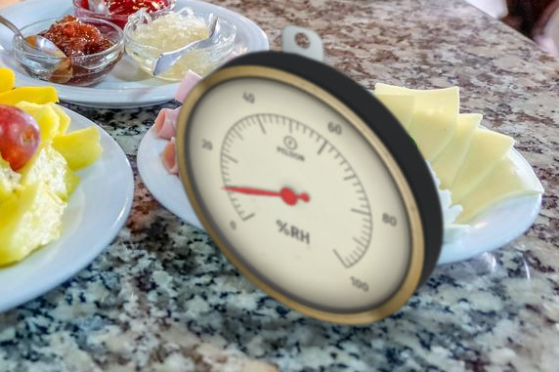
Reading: 10 %
